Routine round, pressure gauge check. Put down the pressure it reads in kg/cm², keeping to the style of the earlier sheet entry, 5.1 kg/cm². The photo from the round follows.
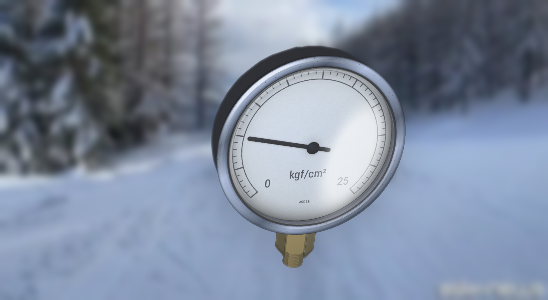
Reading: 5 kg/cm²
